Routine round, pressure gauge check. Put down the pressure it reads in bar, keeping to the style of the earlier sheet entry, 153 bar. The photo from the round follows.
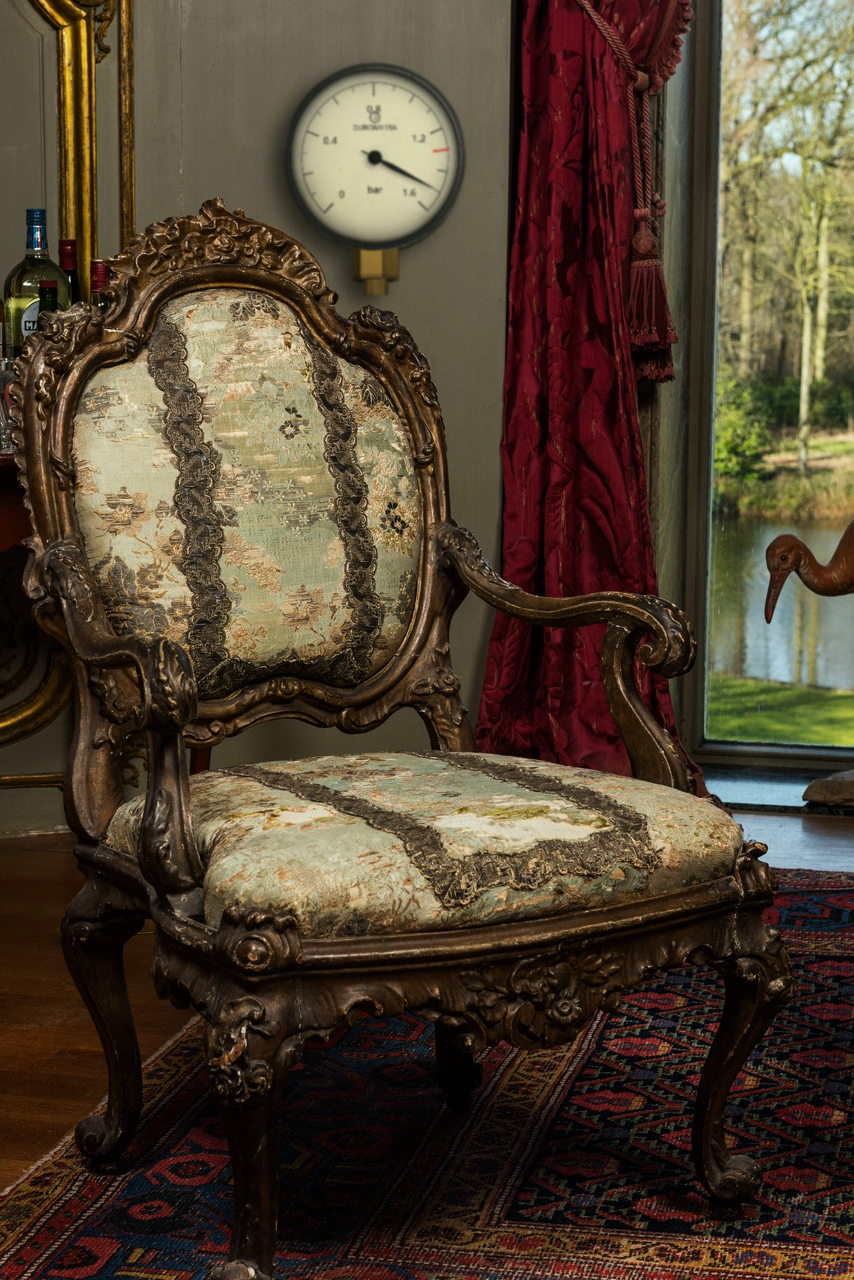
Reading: 1.5 bar
